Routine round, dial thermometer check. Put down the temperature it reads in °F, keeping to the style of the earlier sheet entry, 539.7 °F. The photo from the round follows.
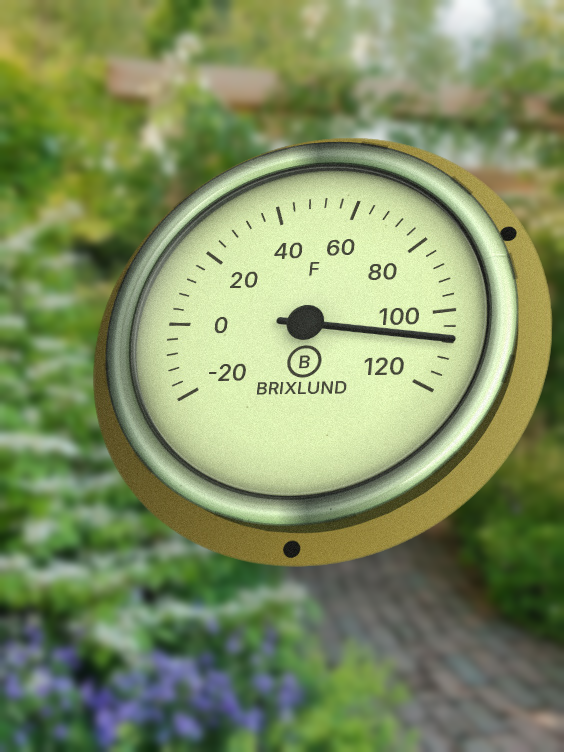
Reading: 108 °F
